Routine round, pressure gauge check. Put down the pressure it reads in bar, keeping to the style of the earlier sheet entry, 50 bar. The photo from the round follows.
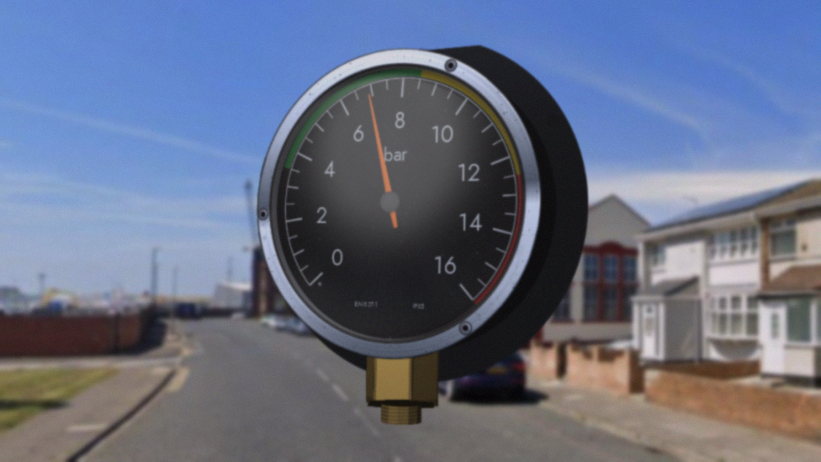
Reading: 7 bar
